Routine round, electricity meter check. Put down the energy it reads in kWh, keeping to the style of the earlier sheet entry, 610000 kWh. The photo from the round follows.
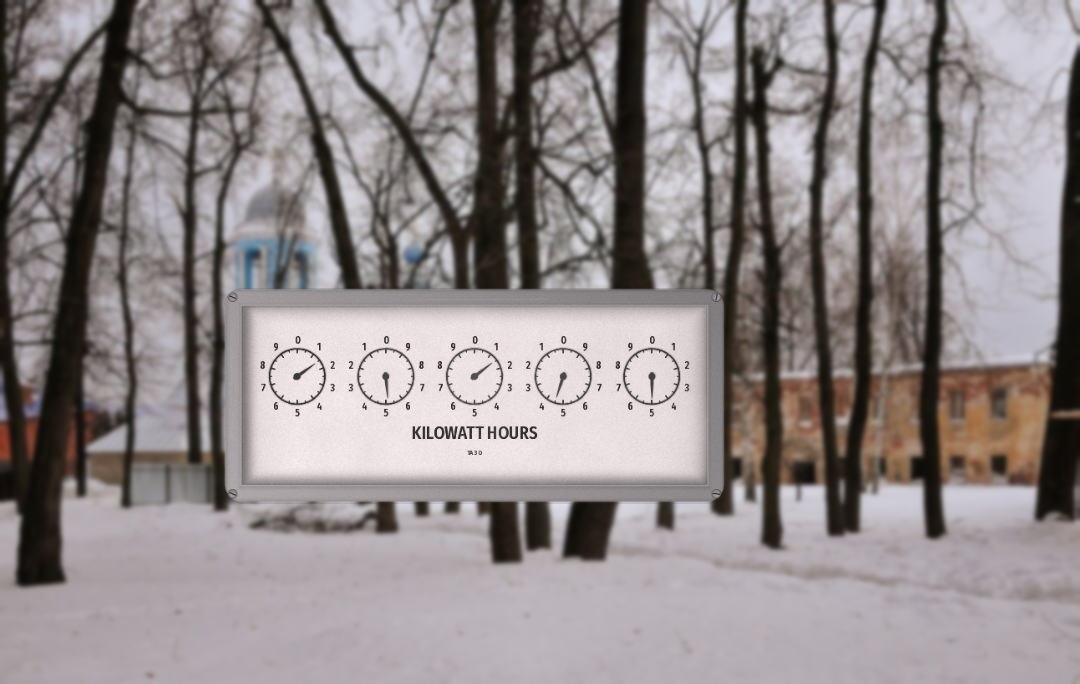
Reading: 15145 kWh
